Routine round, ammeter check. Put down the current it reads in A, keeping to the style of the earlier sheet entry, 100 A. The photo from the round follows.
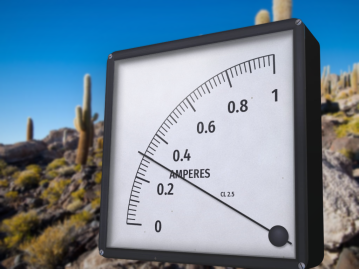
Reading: 0.3 A
